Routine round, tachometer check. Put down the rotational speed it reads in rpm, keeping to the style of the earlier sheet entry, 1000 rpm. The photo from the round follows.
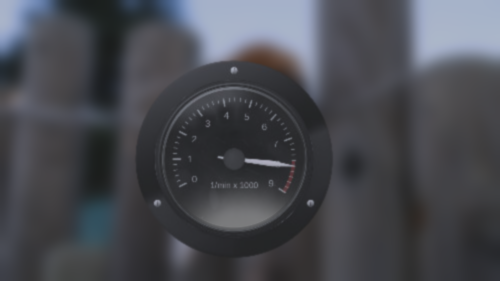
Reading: 8000 rpm
